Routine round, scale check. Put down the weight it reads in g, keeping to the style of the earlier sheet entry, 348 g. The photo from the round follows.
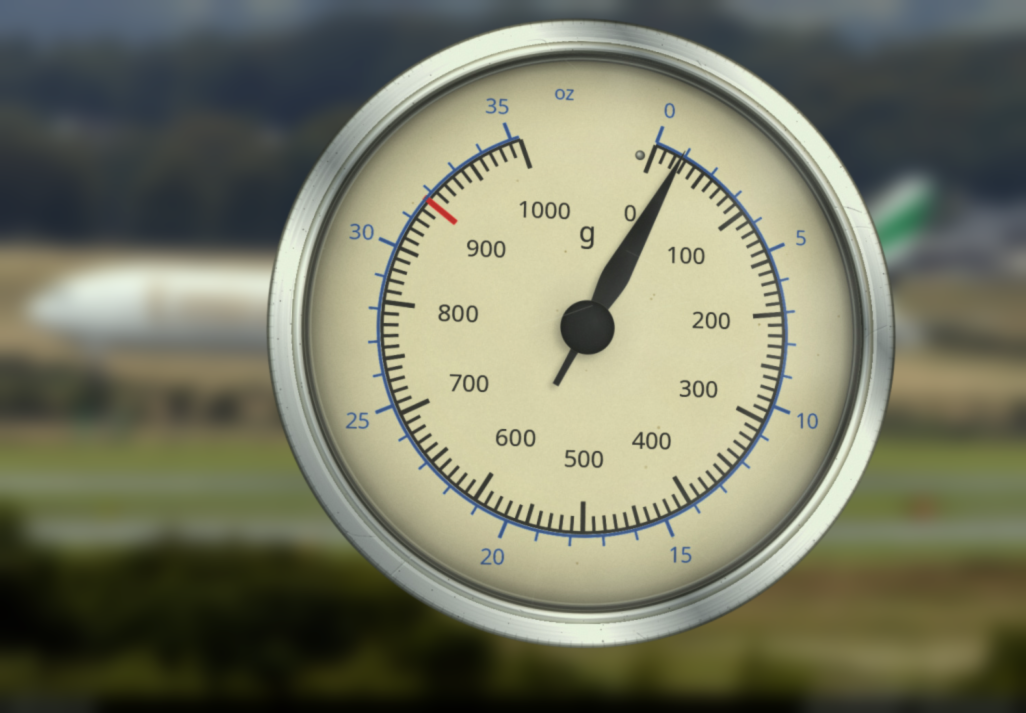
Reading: 25 g
